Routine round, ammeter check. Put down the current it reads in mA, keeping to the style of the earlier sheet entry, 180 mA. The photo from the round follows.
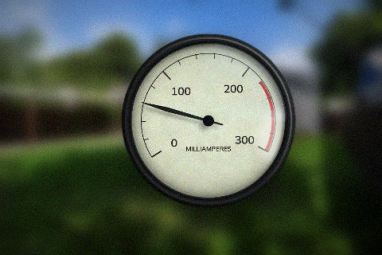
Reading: 60 mA
